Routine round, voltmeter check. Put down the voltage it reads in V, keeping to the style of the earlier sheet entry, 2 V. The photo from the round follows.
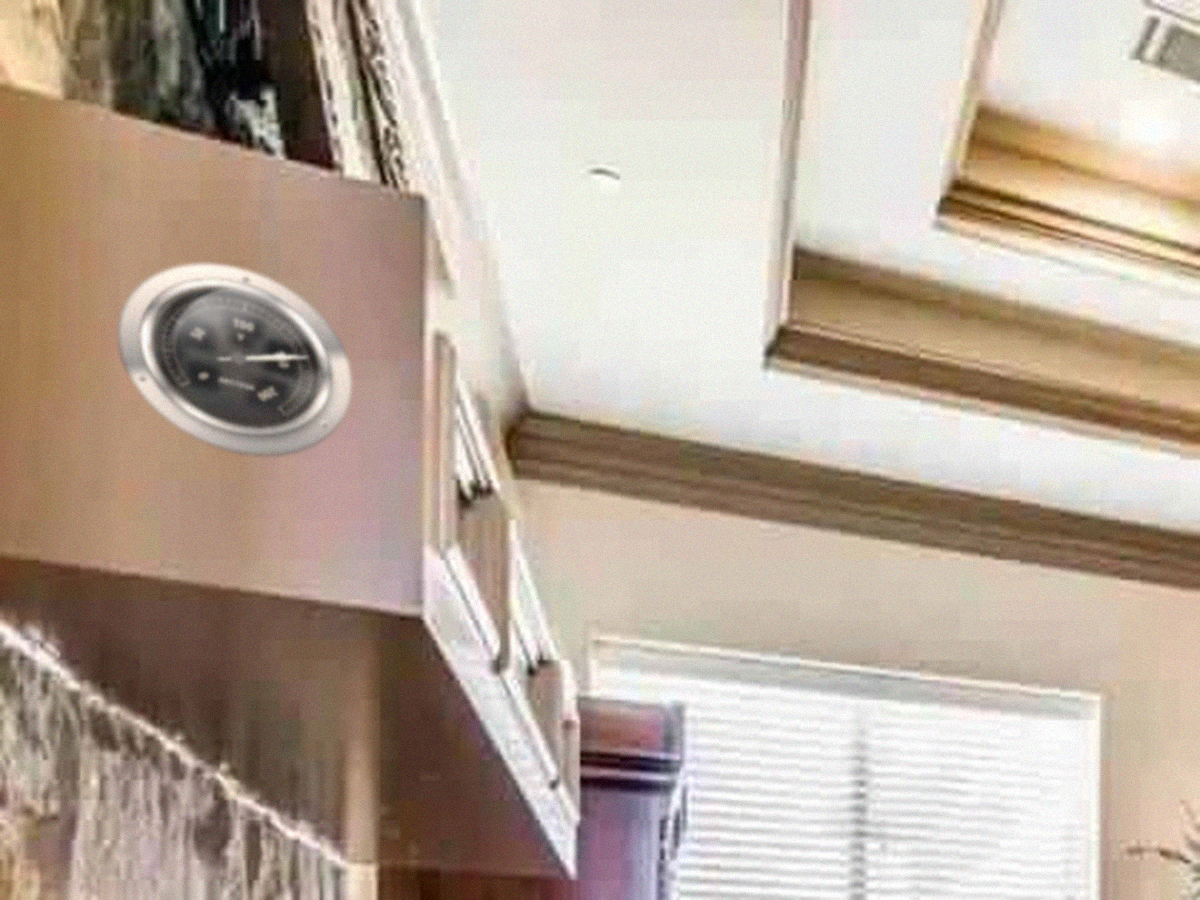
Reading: 150 V
